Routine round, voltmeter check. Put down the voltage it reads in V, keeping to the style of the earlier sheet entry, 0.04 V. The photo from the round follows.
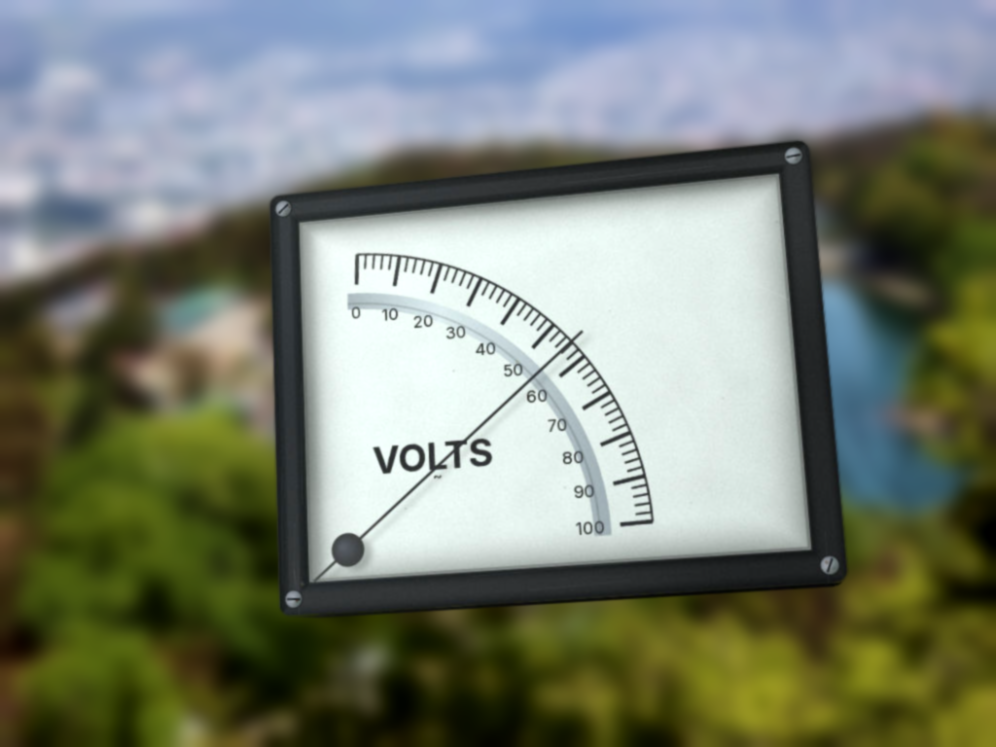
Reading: 56 V
